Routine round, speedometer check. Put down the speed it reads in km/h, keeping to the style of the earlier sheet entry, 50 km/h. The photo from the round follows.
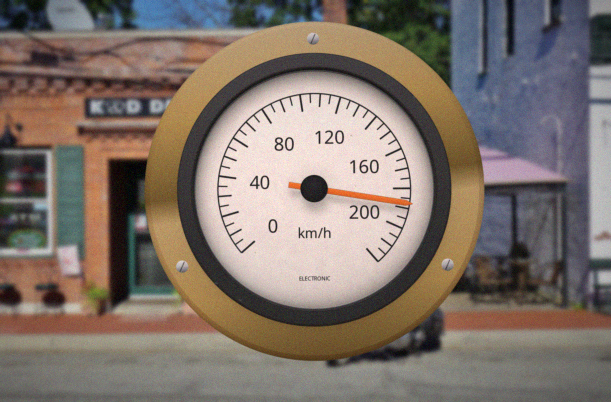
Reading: 187.5 km/h
